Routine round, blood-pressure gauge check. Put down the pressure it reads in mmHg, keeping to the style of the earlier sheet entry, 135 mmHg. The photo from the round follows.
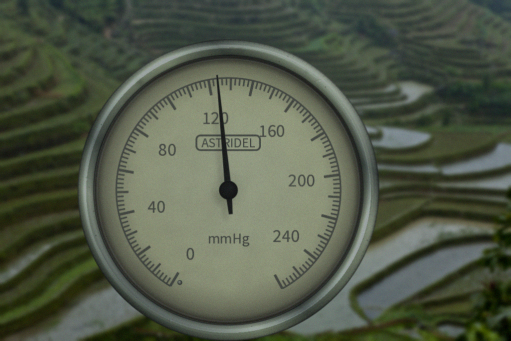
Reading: 124 mmHg
